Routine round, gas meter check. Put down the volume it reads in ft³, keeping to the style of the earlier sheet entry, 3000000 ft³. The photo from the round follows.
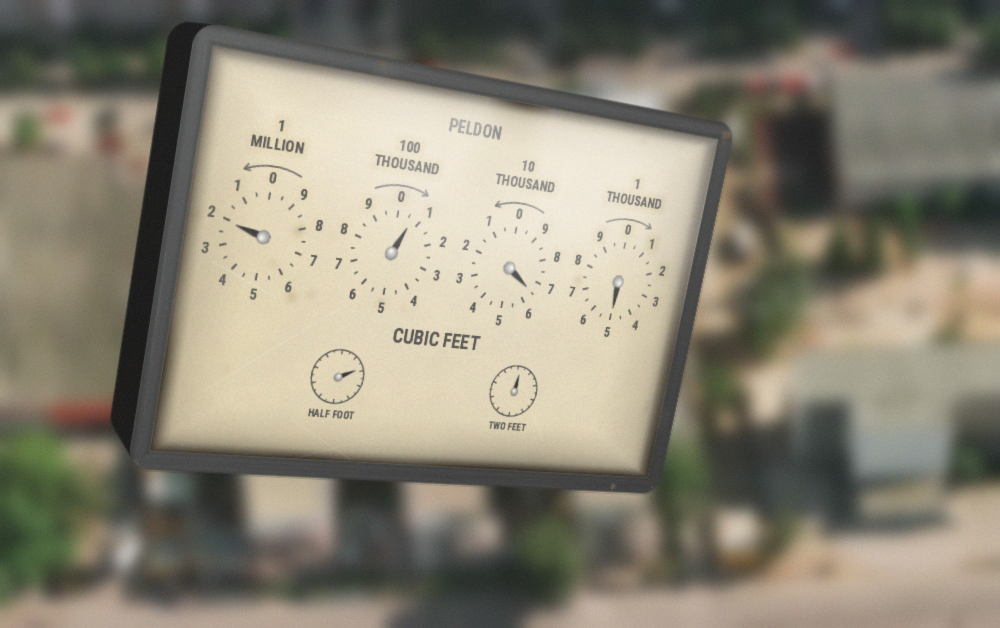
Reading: 206500 ft³
